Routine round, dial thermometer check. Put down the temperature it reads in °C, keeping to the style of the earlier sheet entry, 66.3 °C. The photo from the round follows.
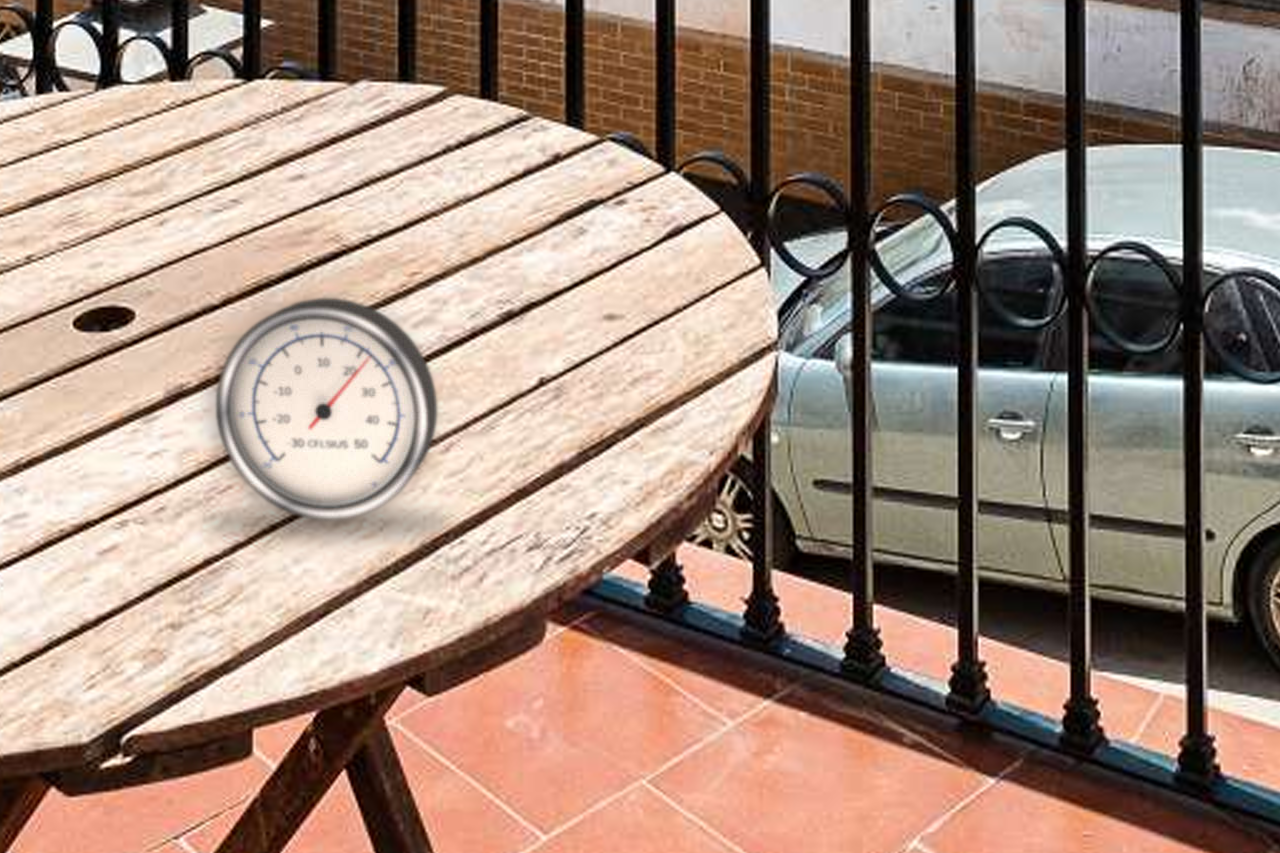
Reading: 22.5 °C
